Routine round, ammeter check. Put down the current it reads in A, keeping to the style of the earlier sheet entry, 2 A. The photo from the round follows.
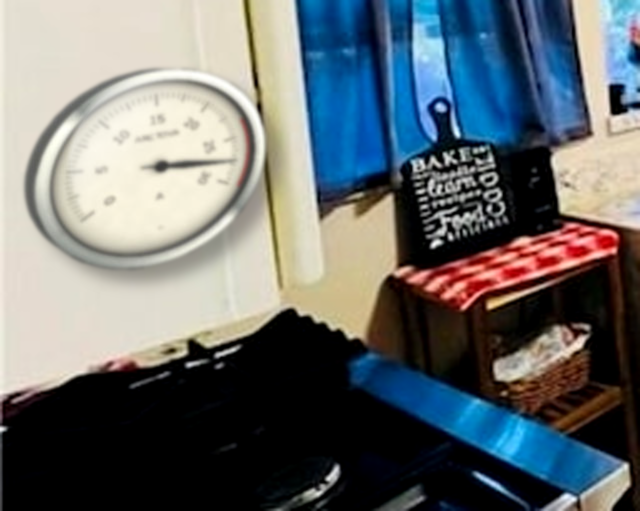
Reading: 27.5 A
